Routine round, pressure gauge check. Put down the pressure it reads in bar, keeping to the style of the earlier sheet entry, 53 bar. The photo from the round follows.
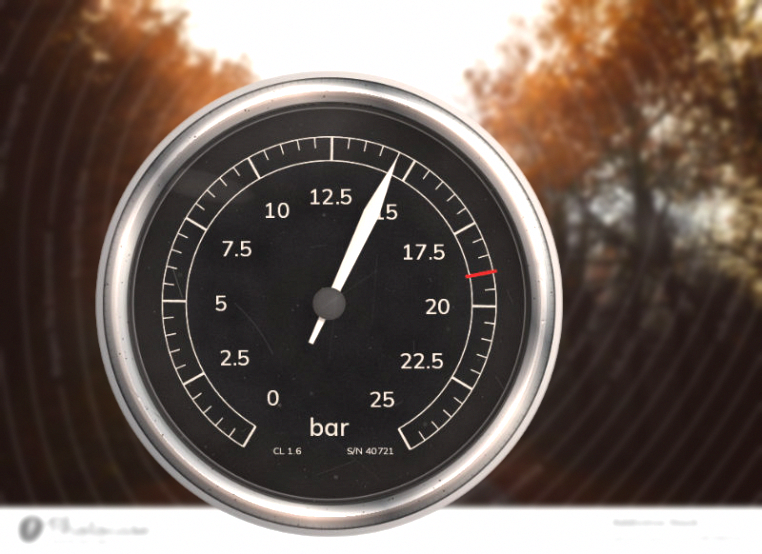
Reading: 14.5 bar
